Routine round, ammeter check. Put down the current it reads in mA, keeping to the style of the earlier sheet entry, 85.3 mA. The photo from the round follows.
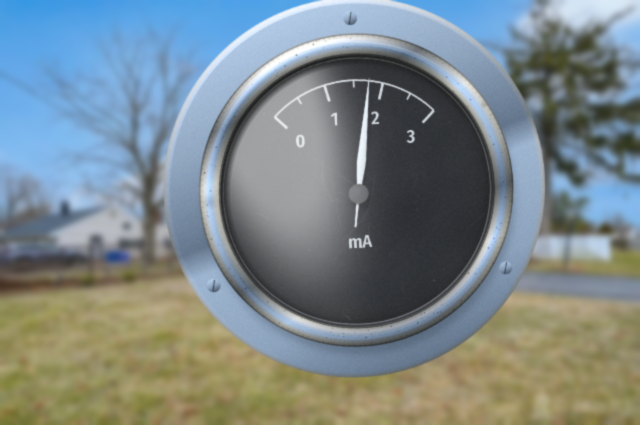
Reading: 1.75 mA
